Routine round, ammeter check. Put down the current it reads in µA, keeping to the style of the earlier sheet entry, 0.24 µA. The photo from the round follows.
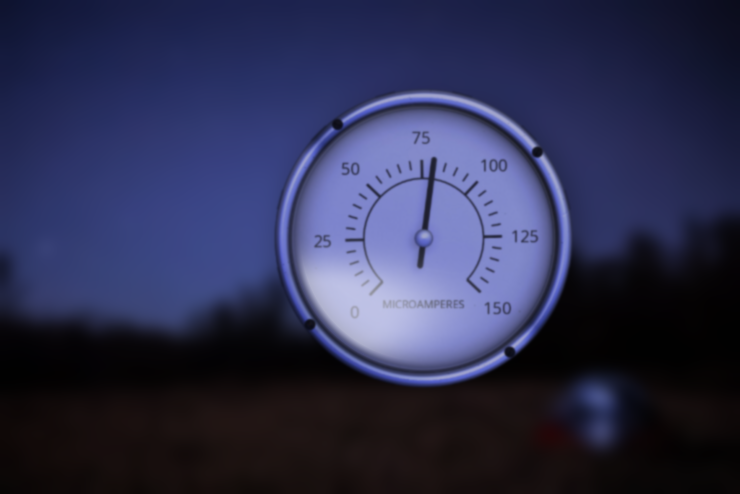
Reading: 80 µA
